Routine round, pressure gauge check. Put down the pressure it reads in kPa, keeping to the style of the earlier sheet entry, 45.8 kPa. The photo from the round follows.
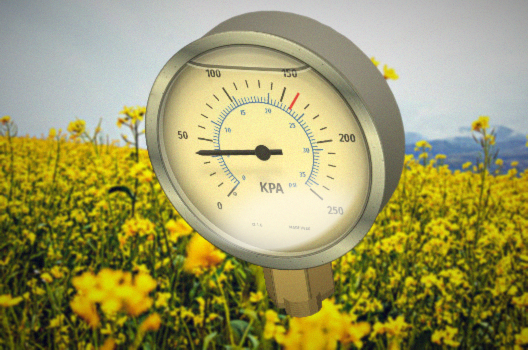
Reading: 40 kPa
